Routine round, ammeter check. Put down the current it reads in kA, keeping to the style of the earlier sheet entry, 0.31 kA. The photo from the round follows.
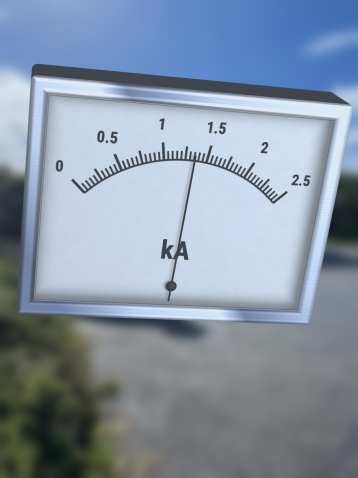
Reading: 1.35 kA
